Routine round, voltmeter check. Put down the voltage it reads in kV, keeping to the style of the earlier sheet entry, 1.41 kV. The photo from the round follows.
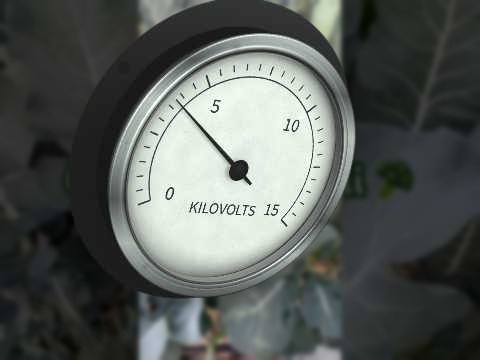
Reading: 3.75 kV
